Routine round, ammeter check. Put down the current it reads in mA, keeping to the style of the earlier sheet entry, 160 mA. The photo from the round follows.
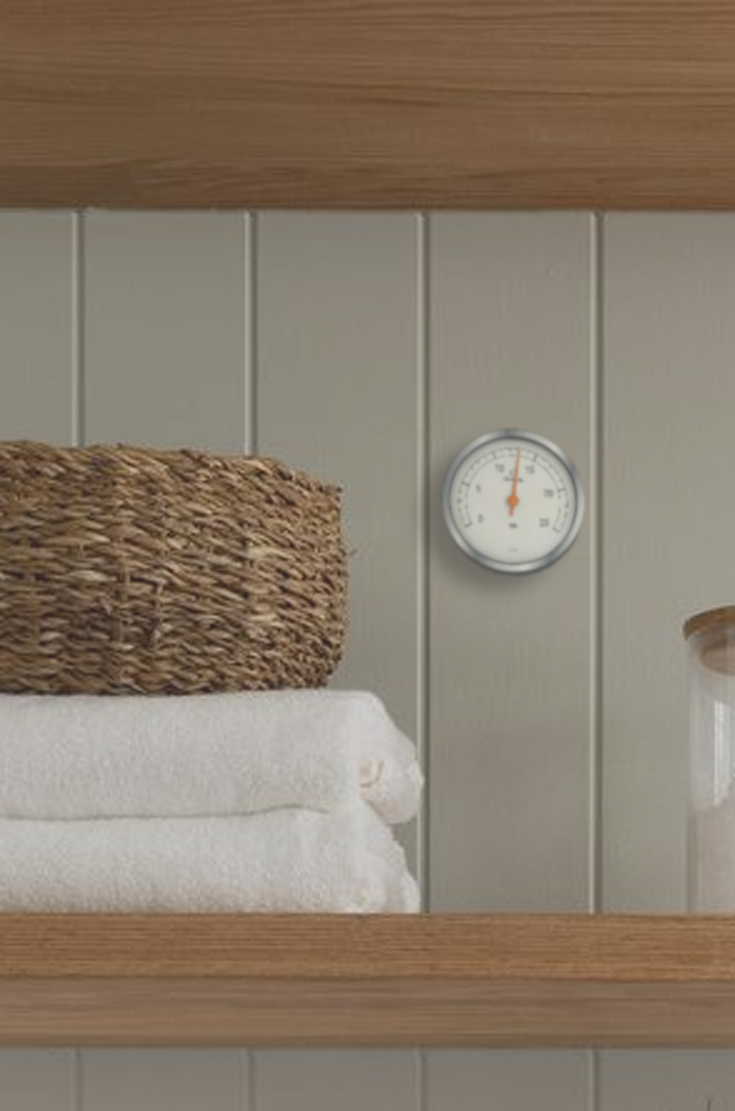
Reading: 13 mA
